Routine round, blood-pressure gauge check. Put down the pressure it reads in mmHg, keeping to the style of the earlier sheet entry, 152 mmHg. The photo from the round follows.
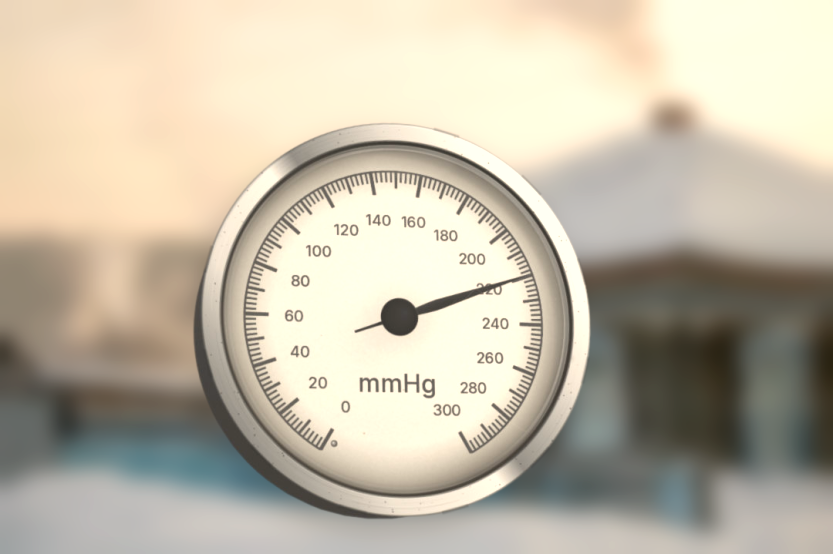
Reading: 220 mmHg
